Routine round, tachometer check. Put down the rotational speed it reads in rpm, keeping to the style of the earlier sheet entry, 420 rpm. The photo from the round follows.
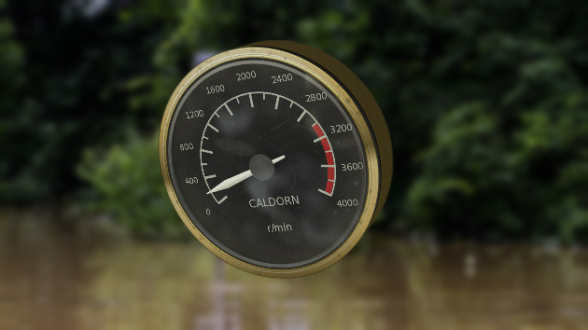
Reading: 200 rpm
